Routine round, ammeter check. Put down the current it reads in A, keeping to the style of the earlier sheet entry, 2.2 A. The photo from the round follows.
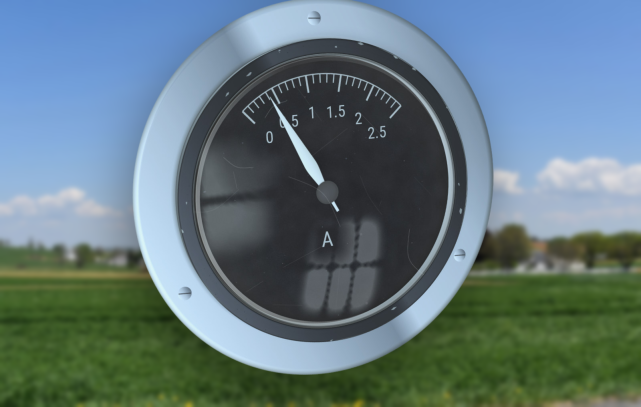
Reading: 0.4 A
